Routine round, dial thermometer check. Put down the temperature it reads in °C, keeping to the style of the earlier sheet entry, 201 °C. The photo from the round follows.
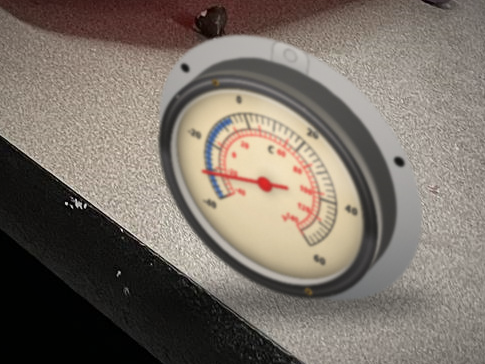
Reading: -30 °C
